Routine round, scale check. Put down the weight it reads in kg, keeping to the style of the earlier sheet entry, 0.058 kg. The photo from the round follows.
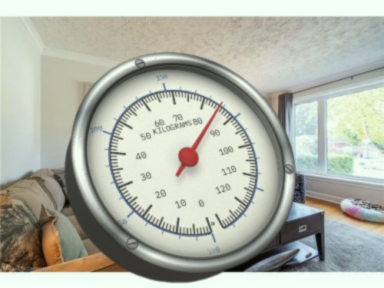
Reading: 85 kg
